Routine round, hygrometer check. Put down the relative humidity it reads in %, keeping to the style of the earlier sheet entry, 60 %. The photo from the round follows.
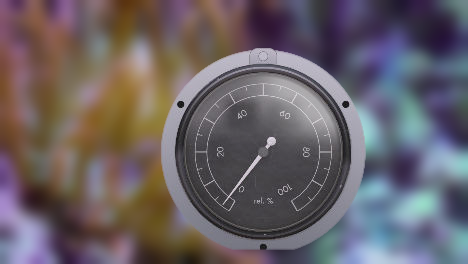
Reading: 2.5 %
